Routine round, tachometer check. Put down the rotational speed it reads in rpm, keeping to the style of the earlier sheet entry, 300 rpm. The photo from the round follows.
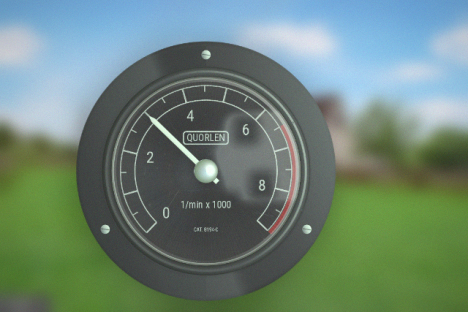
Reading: 3000 rpm
